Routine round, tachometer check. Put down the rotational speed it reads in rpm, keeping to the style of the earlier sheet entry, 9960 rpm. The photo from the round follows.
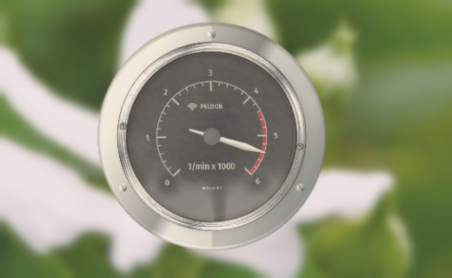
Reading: 5400 rpm
